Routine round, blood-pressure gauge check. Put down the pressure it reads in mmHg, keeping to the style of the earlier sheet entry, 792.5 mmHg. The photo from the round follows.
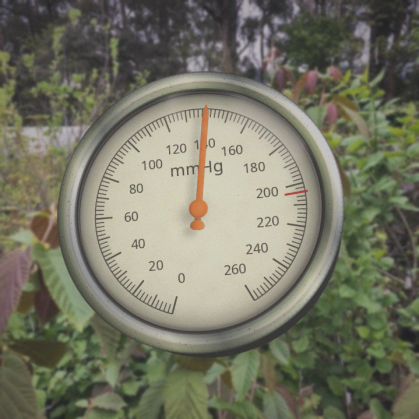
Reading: 140 mmHg
